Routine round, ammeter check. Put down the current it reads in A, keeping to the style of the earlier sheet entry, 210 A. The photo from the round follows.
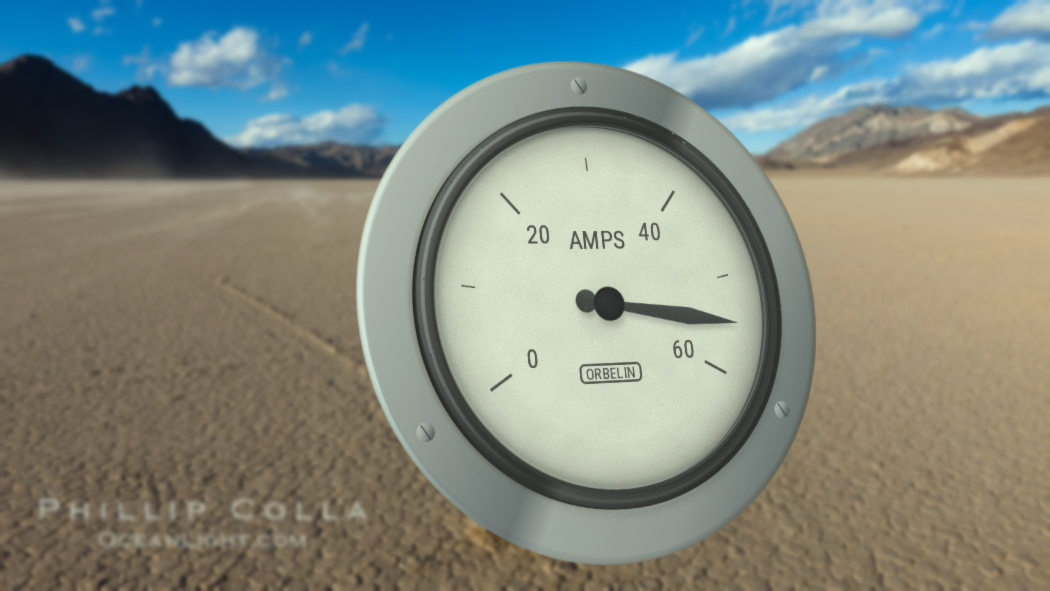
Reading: 55 A
